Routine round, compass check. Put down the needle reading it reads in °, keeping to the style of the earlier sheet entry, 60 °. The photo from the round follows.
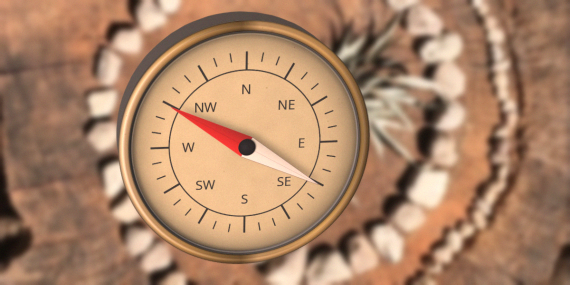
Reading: 300 °
